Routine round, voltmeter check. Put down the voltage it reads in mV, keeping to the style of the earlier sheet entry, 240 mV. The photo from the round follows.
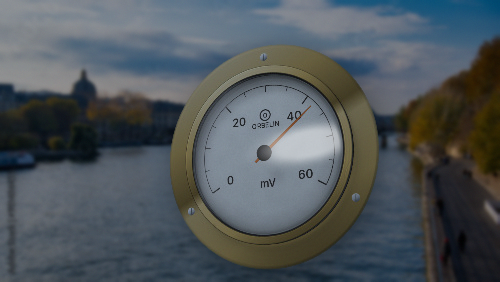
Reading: 42.5 mV
